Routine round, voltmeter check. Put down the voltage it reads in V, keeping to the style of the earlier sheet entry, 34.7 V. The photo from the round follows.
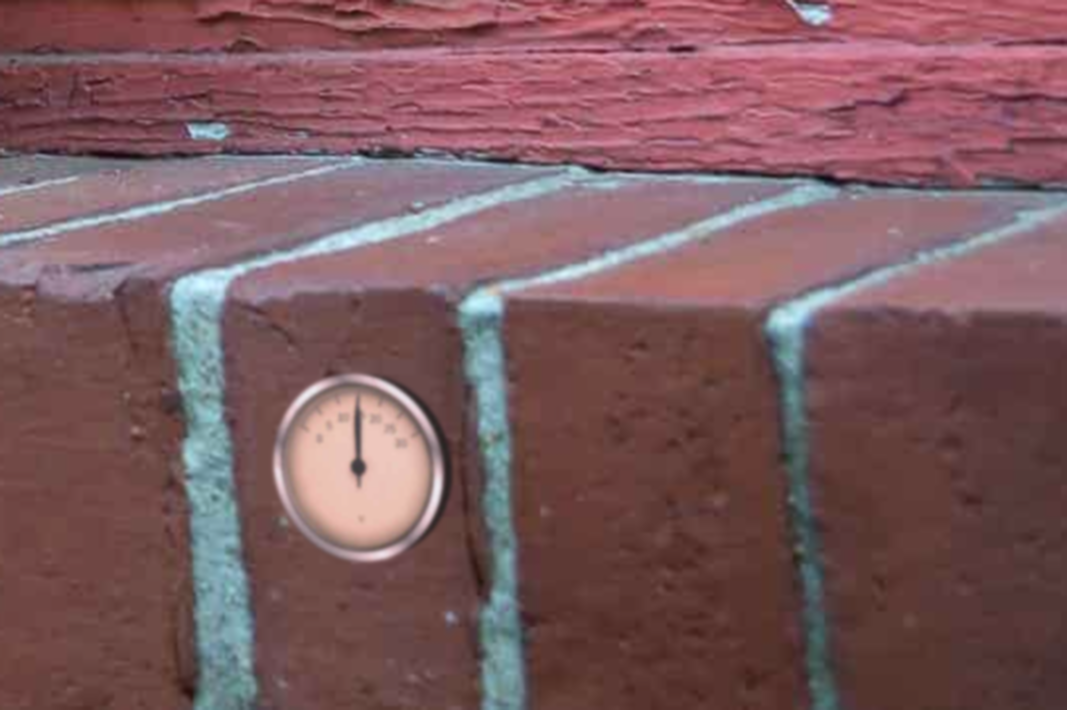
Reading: 15 V
